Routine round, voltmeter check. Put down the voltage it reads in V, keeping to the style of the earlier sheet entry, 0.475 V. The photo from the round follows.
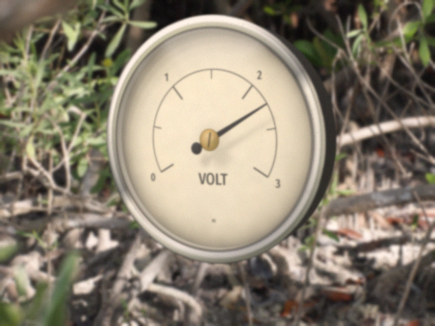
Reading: 2.25 V
